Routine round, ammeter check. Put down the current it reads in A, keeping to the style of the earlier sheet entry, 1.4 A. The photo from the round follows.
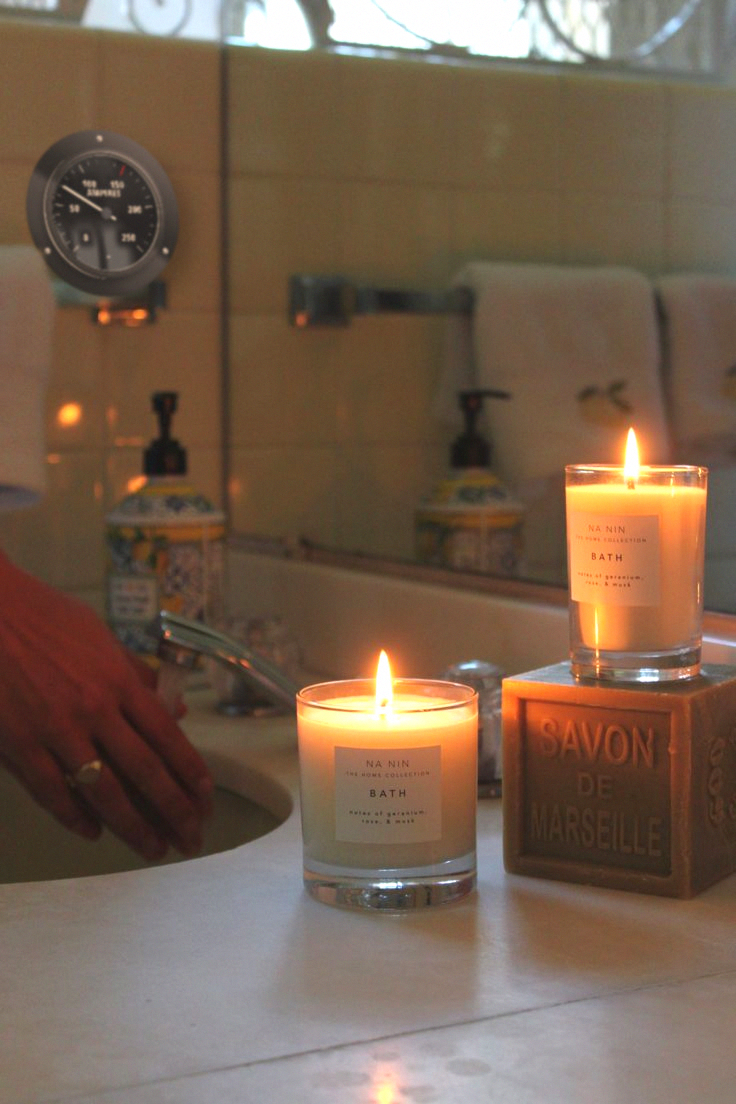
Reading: 70 A
